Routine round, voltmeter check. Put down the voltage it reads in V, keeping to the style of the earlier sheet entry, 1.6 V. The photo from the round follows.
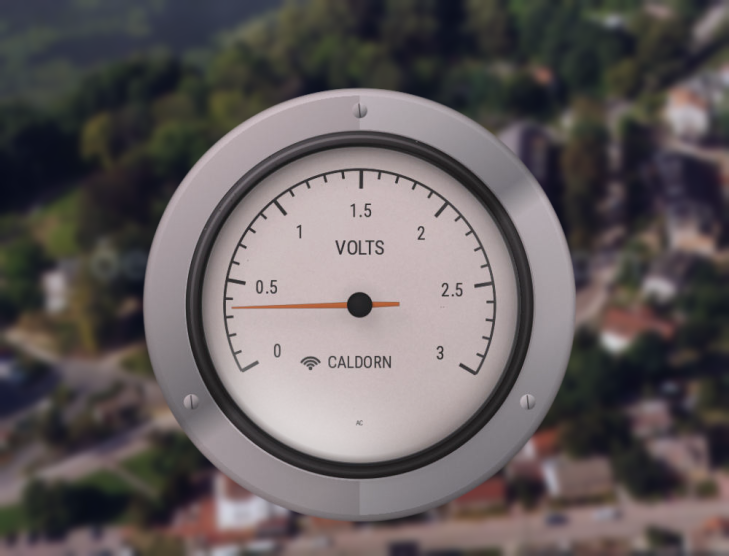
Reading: 0.35 V
